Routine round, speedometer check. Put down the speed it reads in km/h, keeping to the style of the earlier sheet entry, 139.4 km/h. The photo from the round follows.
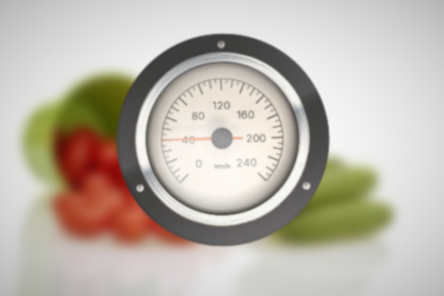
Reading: 40 km/h
